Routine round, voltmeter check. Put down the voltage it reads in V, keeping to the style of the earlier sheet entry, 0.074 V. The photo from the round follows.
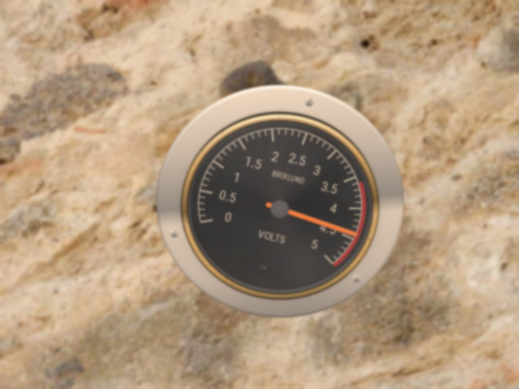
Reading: 4.4 V
